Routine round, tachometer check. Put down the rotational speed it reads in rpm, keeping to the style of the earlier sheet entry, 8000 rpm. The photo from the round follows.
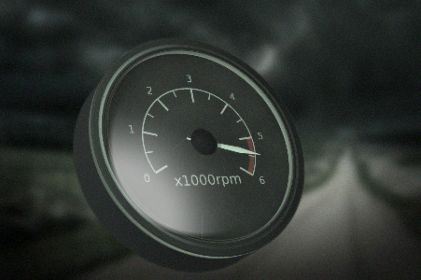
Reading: 5500 rpm
